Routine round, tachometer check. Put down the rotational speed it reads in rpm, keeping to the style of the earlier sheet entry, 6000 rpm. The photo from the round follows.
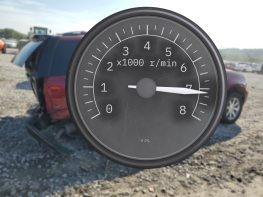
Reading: 7125 rpm
